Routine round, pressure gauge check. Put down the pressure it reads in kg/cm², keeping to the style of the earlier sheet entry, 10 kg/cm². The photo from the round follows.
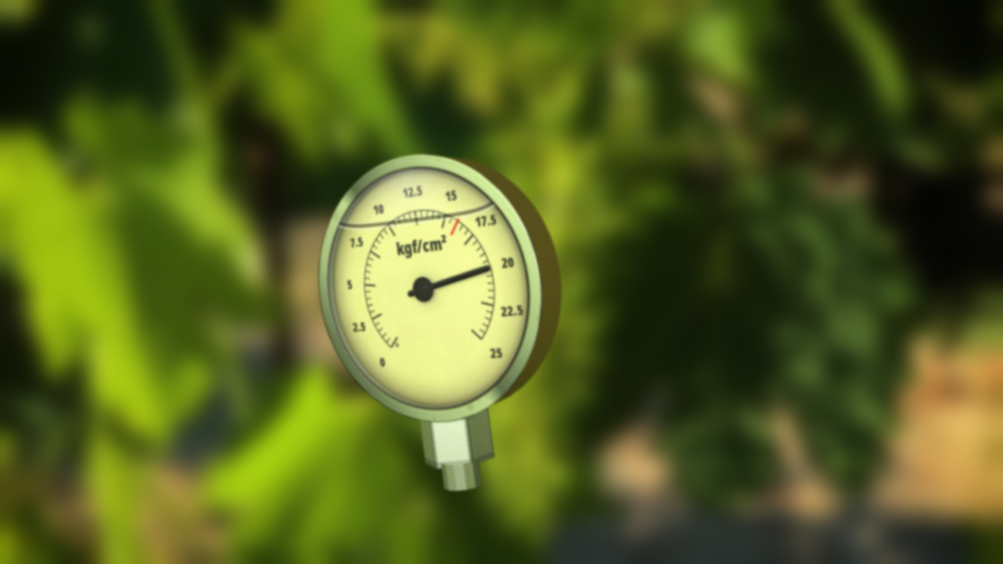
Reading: 20 kg/cm²
